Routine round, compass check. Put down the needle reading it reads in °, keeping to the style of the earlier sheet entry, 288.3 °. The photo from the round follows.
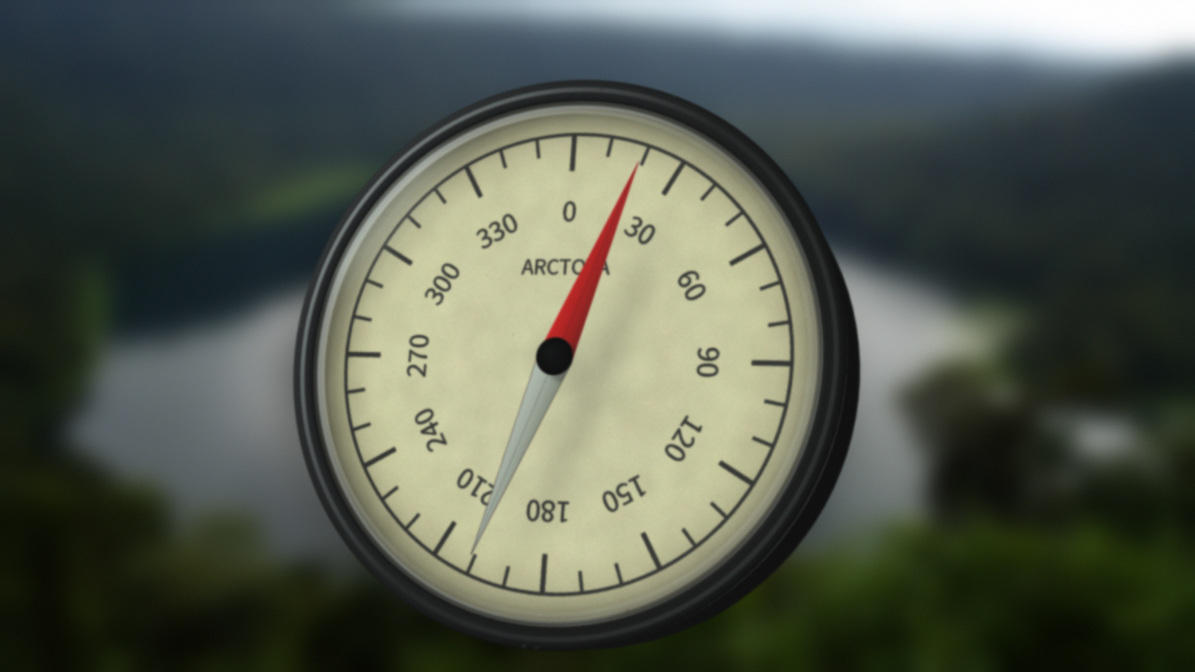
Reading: 20 °
